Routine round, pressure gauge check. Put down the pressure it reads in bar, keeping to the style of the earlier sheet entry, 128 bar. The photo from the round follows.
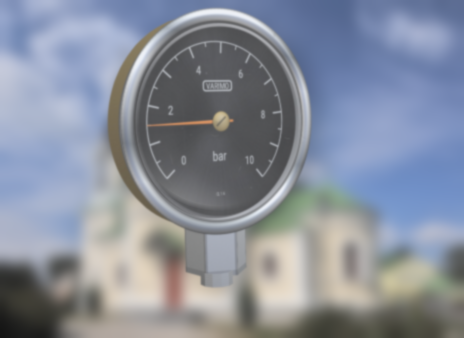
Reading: 1.5 bar
